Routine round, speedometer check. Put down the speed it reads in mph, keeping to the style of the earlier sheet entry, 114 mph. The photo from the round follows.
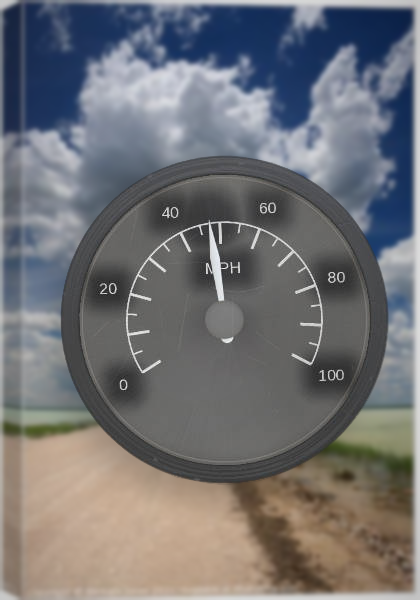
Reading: 47.5 mph
